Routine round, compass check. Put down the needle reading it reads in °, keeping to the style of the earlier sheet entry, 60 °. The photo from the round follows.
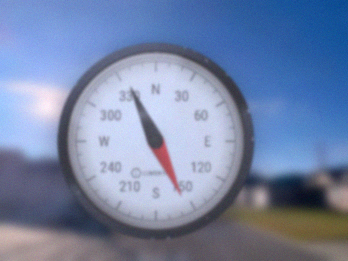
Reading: 155 °
